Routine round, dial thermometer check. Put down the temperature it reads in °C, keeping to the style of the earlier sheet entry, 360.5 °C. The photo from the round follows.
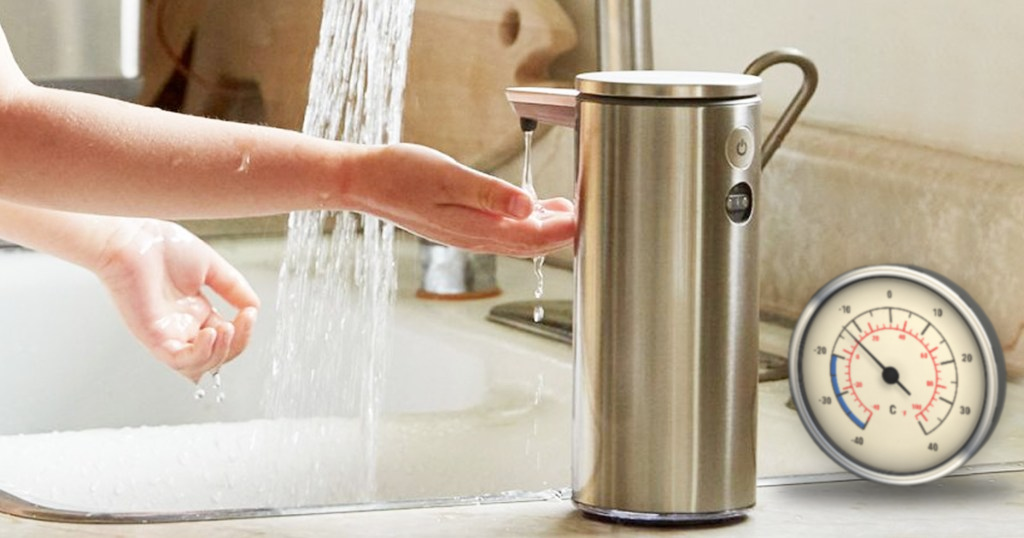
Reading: -12.5 °C
